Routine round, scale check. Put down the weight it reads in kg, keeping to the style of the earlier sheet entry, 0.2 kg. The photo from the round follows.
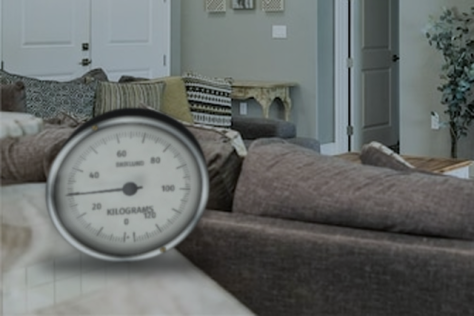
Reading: 30 kg
